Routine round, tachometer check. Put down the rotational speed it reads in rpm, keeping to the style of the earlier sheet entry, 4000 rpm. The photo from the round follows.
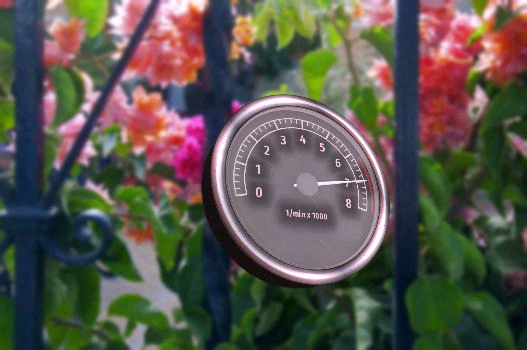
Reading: 7000 rpm
